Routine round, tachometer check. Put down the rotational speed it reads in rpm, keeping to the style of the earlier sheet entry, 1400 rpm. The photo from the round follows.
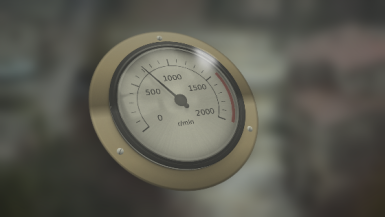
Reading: 700 rpm
